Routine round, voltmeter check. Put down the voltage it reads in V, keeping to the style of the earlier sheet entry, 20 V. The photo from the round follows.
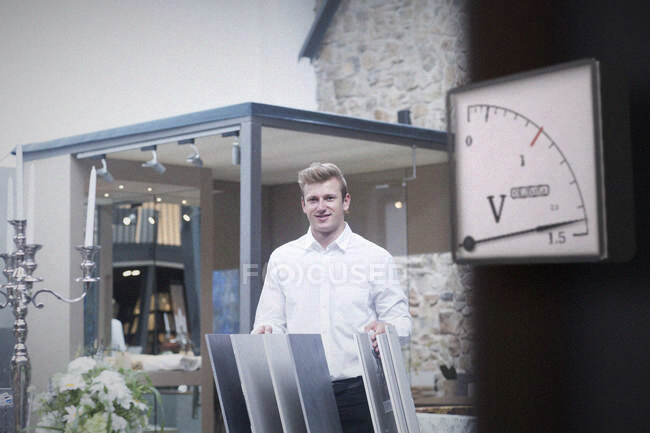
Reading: 1.45 V
